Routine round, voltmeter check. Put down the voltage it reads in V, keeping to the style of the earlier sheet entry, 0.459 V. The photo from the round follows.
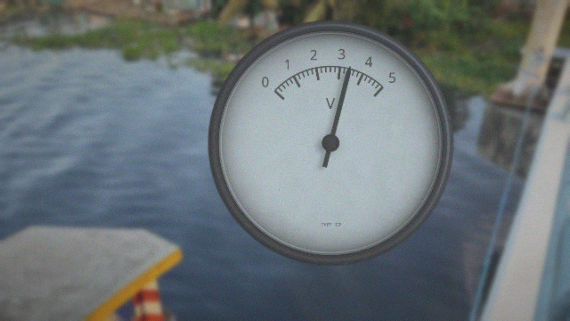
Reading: 3.4 V
